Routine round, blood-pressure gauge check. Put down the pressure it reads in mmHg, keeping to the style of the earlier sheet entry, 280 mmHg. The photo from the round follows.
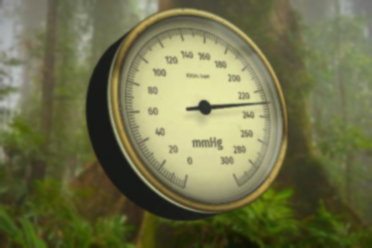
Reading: 230 mmHg
